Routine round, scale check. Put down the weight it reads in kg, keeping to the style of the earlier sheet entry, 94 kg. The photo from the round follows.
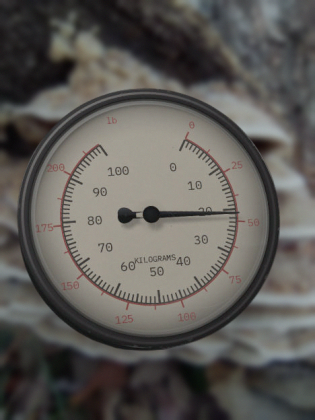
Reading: 21 kg
